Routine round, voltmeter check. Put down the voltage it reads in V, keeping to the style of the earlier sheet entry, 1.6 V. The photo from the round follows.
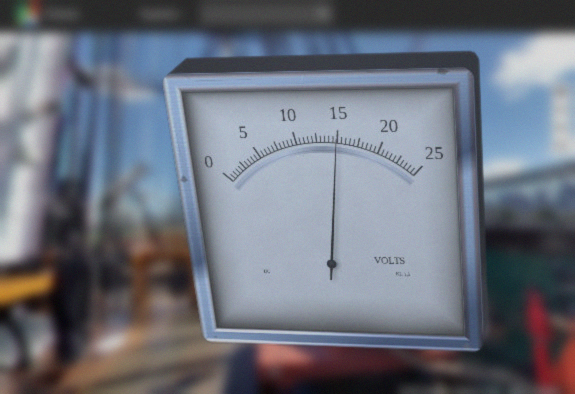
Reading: 15 V
